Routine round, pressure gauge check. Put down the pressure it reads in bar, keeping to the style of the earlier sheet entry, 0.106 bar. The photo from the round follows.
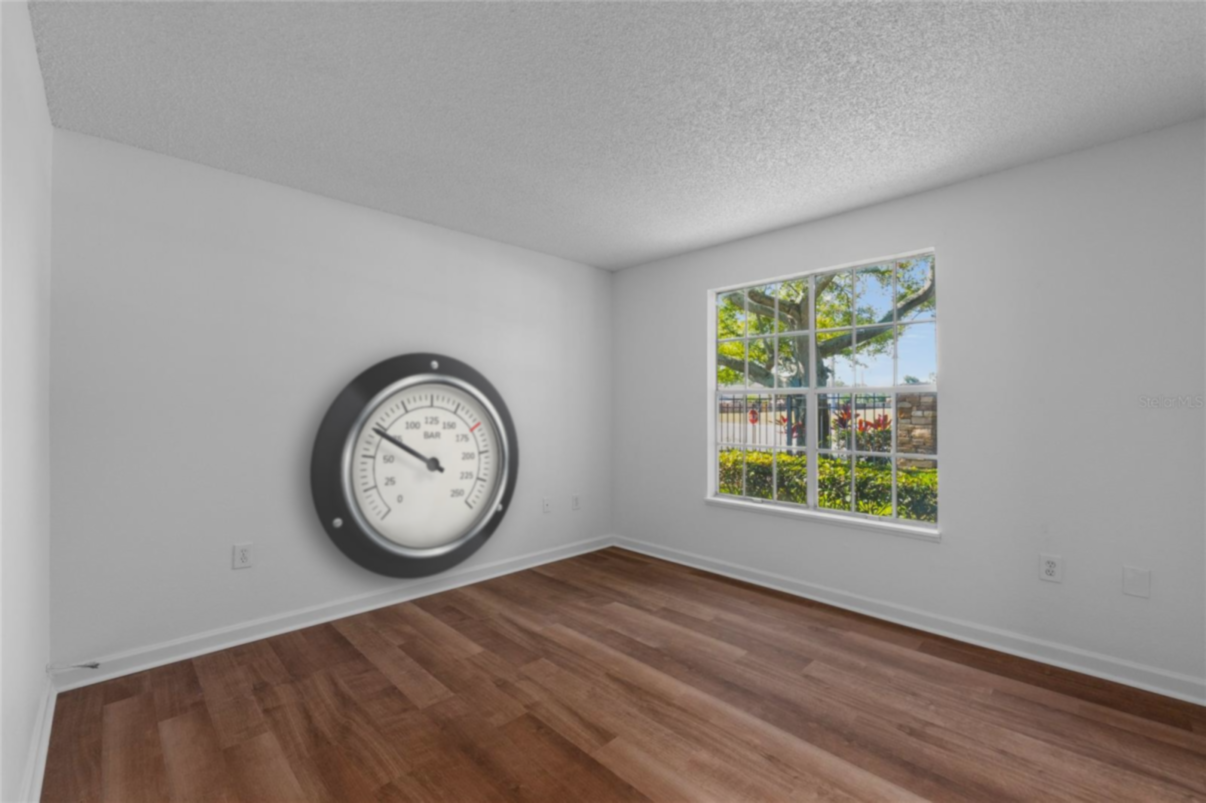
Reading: 70 bar
